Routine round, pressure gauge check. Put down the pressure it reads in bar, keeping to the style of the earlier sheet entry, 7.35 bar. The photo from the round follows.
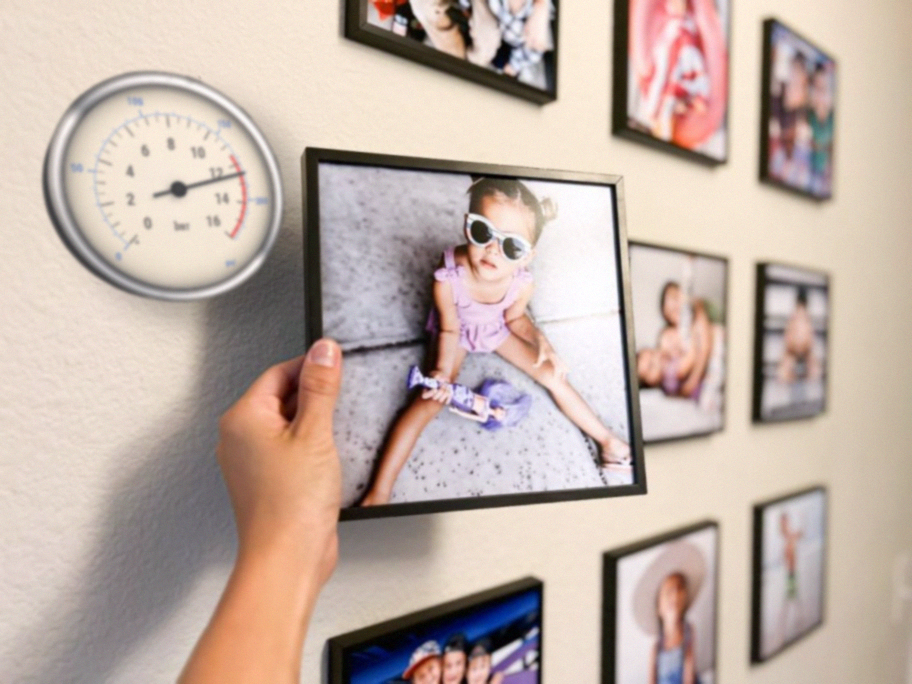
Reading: 12.5 bar
